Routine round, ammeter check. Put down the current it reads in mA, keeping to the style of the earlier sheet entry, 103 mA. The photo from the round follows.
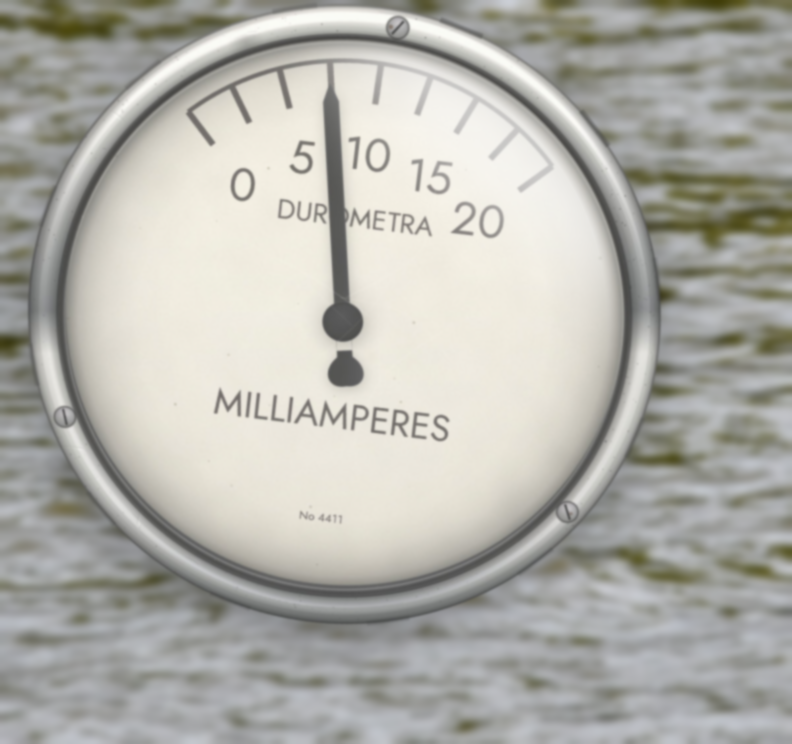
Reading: 7.5 mA
